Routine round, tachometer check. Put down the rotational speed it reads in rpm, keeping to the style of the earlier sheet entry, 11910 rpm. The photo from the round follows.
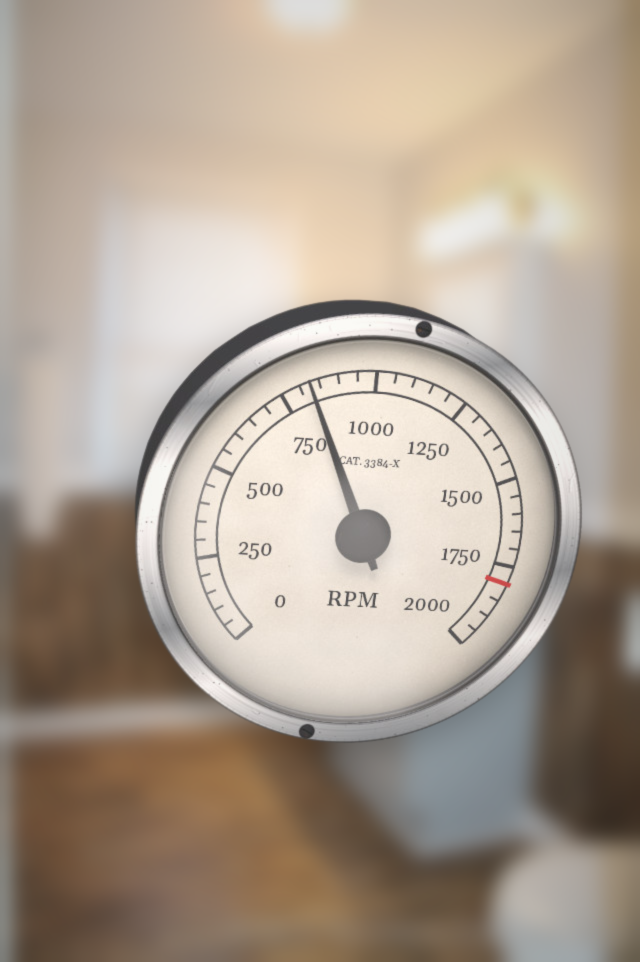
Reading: 825 rpm
